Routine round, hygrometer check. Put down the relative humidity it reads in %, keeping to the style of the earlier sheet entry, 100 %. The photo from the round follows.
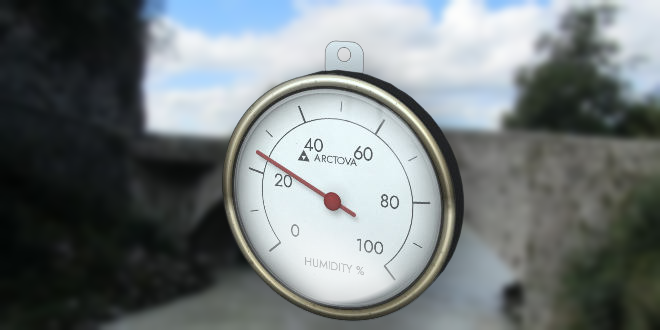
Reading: 25 %
